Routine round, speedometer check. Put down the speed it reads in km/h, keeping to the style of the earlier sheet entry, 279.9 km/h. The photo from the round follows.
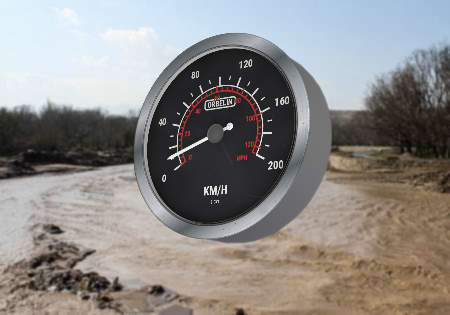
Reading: 10 km/h
